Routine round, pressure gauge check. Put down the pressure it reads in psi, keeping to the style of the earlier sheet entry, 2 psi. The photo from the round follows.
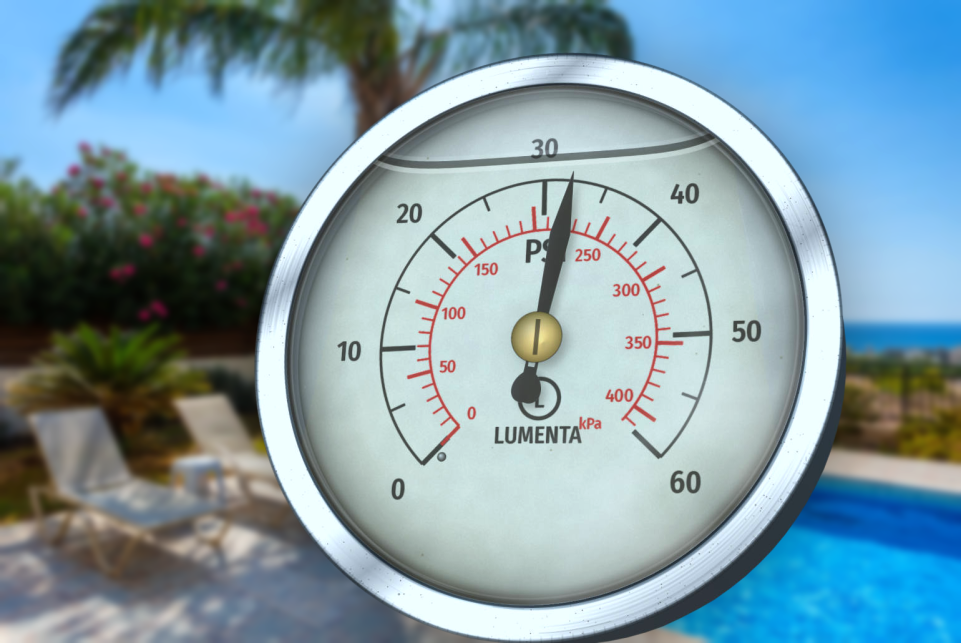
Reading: 32.5 psi
